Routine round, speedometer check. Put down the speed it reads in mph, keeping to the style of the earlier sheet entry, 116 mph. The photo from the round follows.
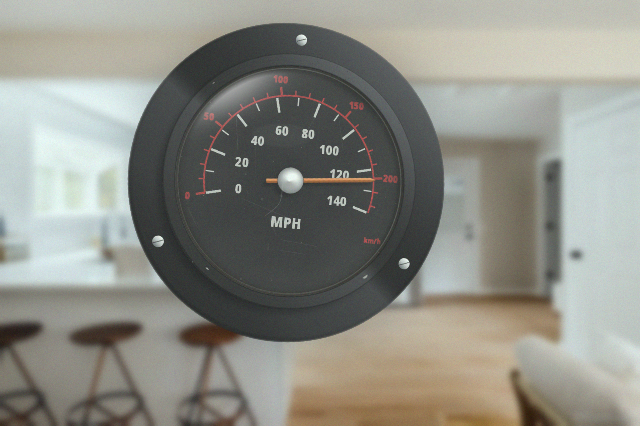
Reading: 125 mph
